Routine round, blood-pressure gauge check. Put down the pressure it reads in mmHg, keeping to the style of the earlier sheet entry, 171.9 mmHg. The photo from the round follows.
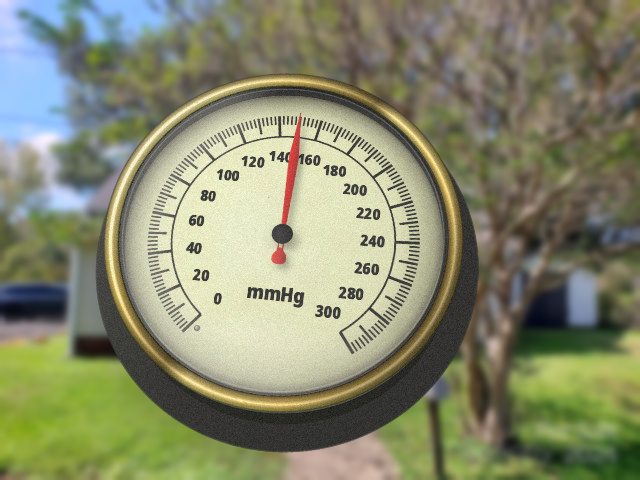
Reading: 150 mmHg
